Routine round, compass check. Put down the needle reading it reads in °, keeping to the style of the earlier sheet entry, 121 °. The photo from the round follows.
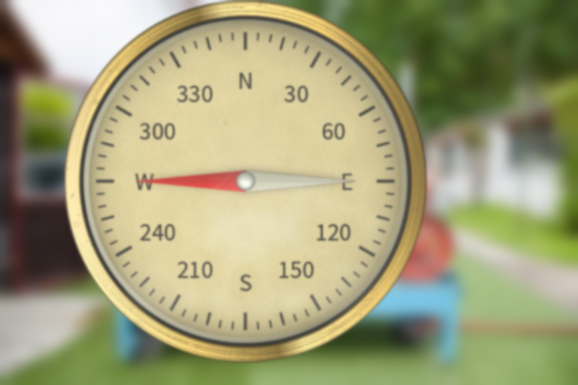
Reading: 270 °
